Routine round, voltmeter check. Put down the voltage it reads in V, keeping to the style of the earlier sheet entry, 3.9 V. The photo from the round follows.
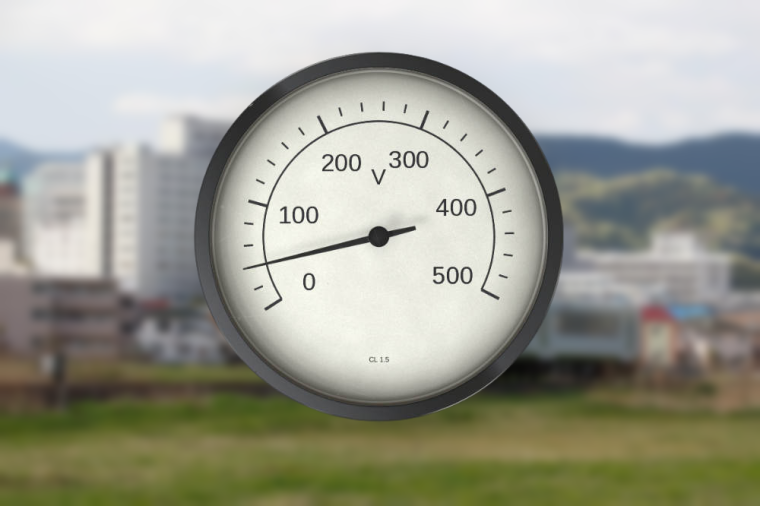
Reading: 40 V
